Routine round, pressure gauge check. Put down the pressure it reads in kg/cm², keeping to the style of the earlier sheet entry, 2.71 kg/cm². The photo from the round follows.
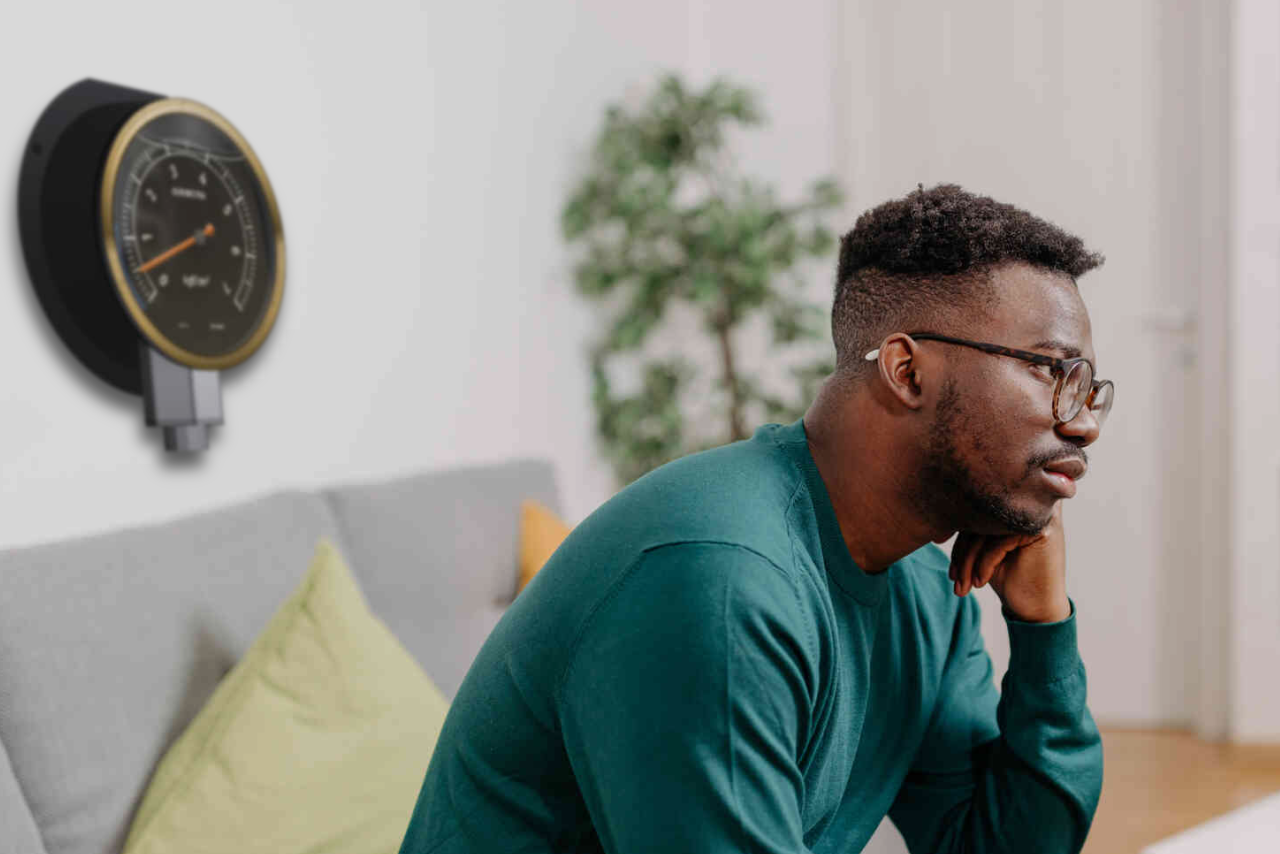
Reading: 0.5 kg/cm²
